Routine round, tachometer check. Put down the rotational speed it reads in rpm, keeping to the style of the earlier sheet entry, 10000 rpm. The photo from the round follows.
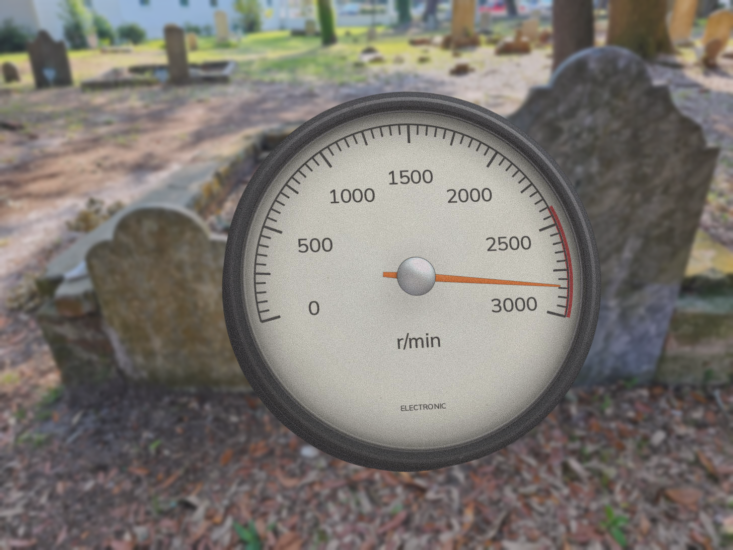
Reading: 2850 rpm
